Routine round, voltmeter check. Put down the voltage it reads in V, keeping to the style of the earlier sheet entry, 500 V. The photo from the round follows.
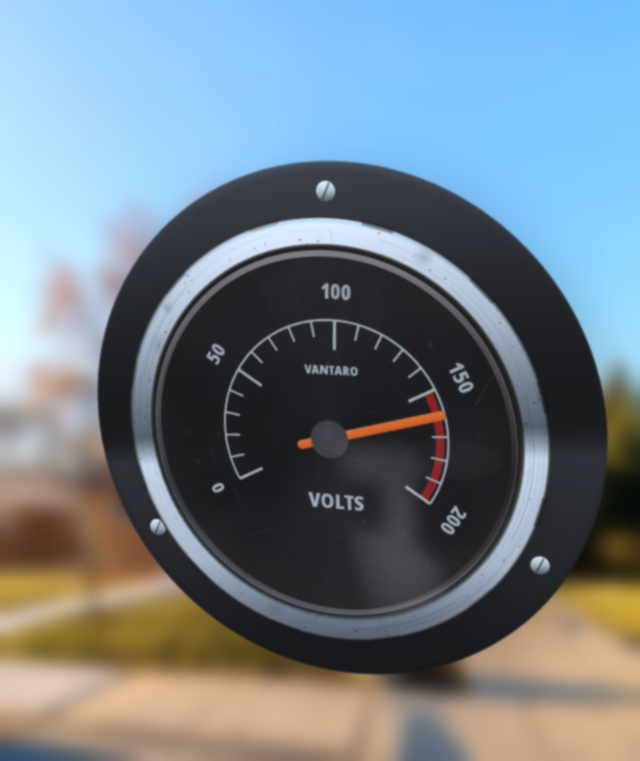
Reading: 160 V
